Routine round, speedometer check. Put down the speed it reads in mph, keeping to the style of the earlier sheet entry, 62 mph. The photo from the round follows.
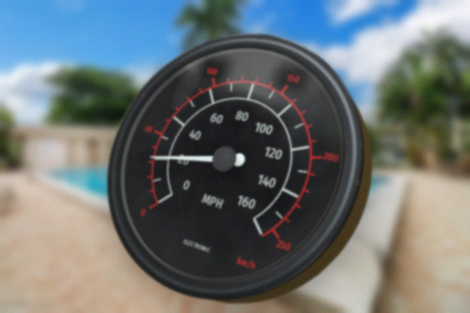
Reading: 20 mph
